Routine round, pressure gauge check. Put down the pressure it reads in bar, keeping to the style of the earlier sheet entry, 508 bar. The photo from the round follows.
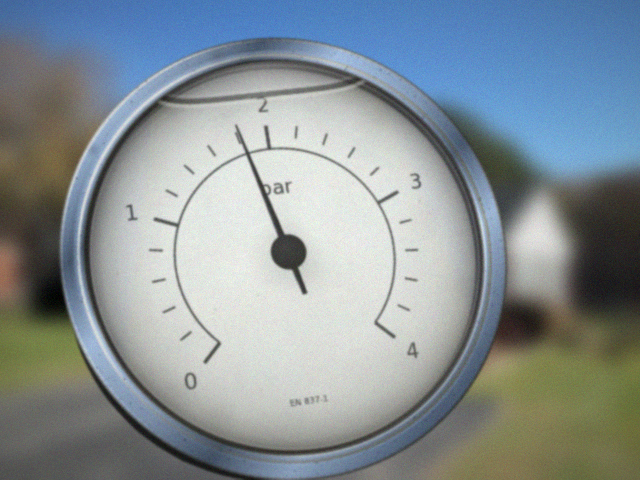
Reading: 1.8 bar
